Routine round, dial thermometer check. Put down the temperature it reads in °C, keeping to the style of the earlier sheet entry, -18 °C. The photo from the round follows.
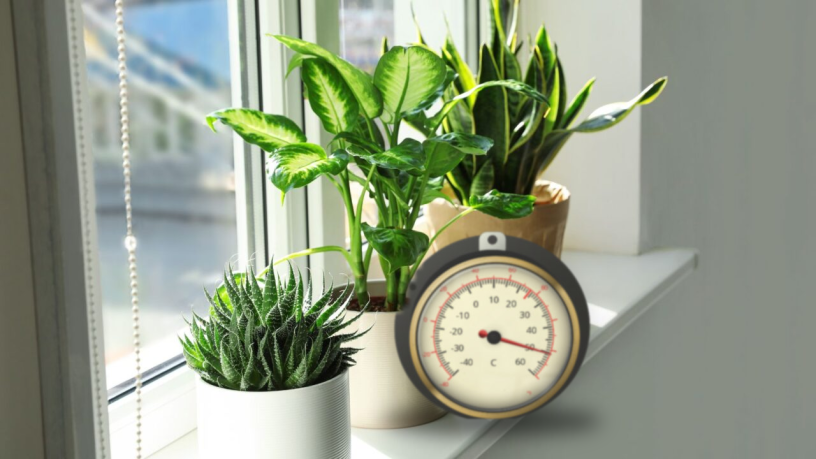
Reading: 50 °C
